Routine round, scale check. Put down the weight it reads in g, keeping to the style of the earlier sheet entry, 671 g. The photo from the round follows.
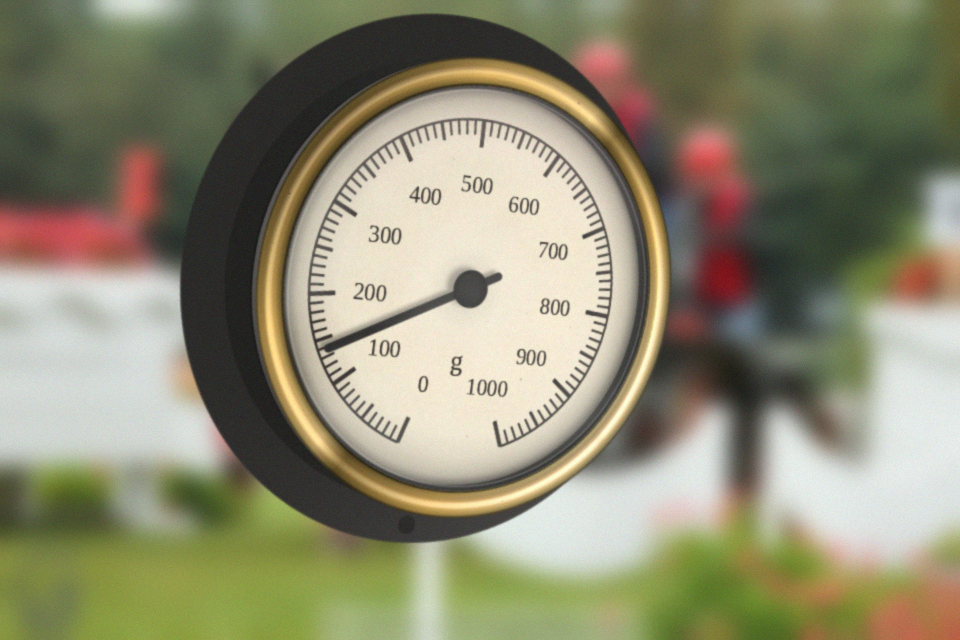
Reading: 140 g
